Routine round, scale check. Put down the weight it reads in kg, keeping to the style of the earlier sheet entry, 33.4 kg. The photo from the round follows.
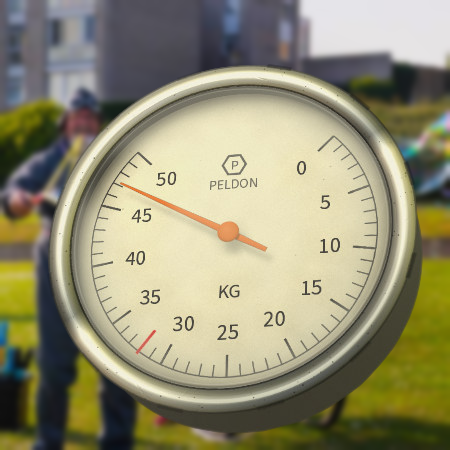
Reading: 47 kg
